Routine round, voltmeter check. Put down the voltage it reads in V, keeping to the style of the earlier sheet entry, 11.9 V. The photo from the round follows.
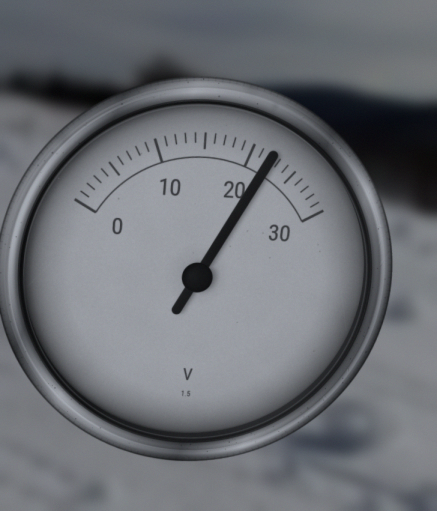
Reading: 22 V
